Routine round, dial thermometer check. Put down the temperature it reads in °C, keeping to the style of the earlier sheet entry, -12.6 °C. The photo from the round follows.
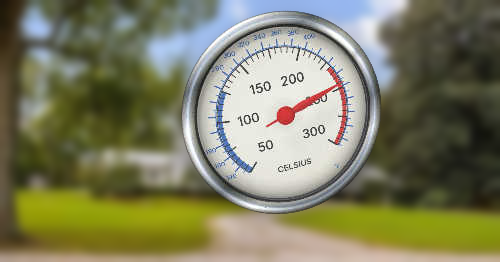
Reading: 245 °C
